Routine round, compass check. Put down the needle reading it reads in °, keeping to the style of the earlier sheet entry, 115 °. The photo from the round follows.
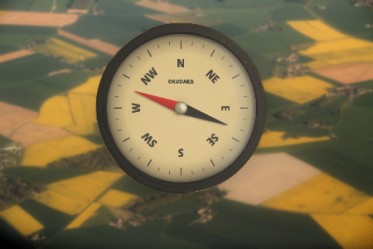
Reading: 290 °
